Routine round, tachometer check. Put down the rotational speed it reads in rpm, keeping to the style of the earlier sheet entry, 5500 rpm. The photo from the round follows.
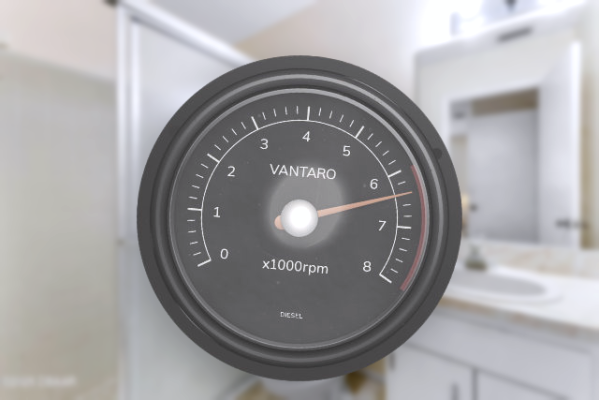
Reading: 6400 rpm
